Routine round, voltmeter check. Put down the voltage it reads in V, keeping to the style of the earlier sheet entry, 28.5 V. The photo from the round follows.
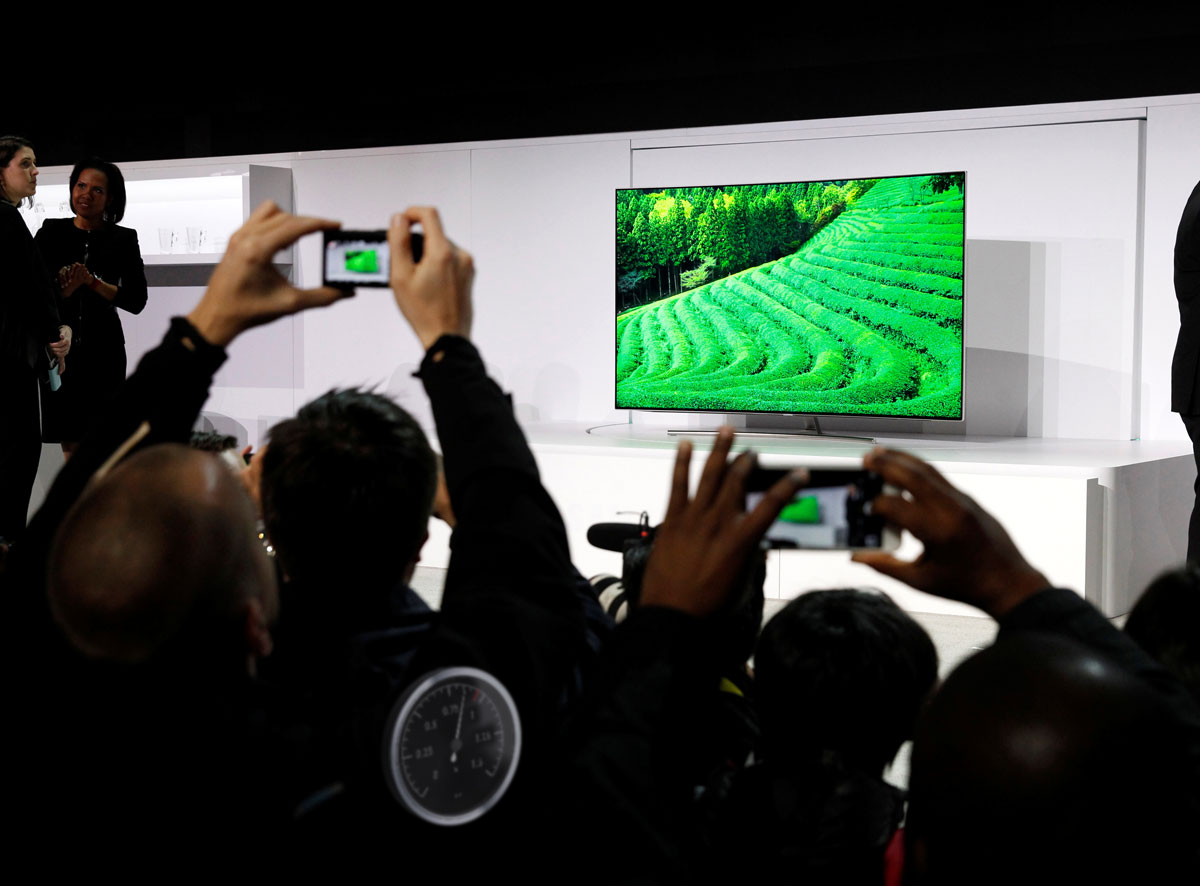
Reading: 0.85 V
